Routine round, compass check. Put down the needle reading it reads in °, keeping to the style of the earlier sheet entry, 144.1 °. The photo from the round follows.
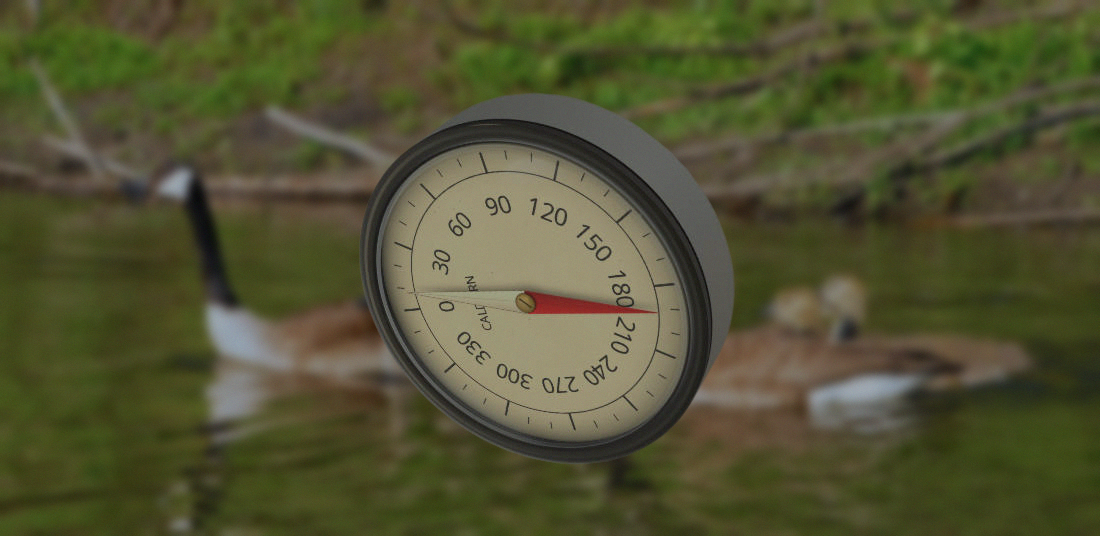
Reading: 190 °
